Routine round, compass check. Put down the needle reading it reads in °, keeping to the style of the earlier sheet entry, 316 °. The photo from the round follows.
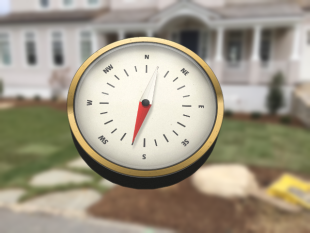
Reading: 195 °
